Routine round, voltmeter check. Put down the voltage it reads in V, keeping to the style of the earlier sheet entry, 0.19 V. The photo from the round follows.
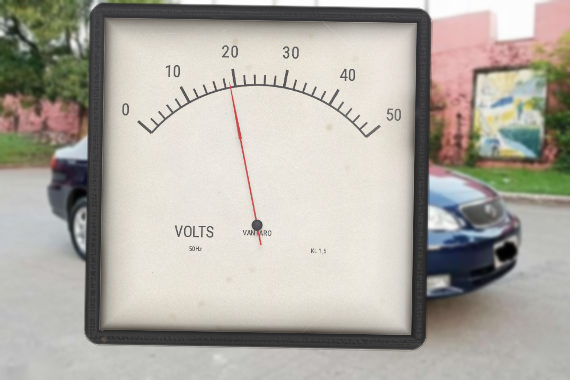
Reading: 19 V
